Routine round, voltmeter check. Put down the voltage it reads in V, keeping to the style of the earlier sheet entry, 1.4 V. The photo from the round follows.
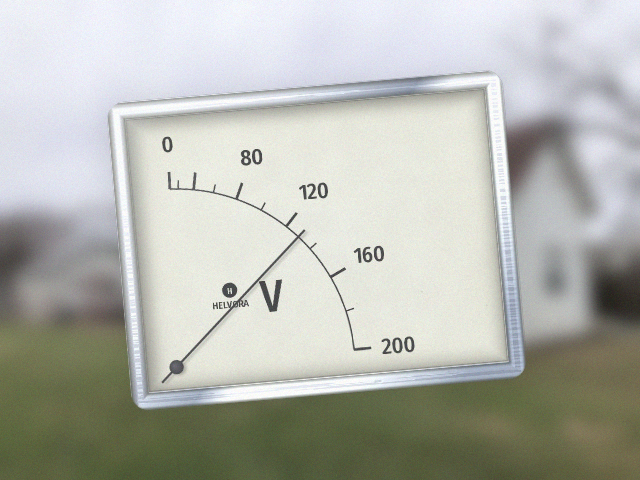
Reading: 130 V
